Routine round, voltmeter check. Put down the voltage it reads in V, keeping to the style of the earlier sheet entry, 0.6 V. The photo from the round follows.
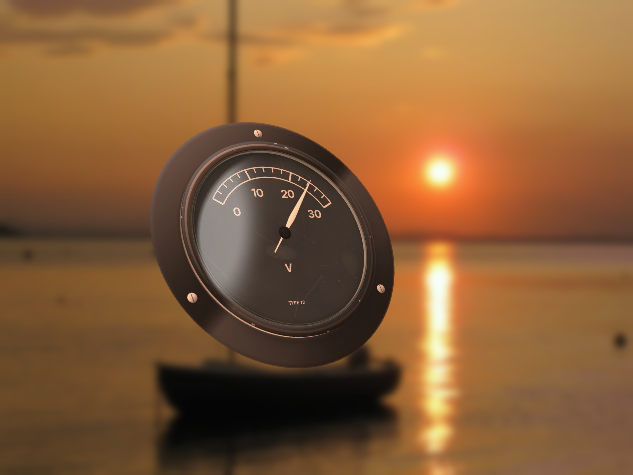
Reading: 24 V
